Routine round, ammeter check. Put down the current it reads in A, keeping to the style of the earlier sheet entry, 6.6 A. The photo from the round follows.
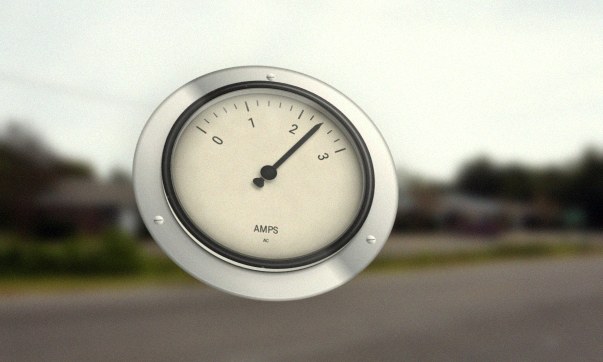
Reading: 2.4 A
